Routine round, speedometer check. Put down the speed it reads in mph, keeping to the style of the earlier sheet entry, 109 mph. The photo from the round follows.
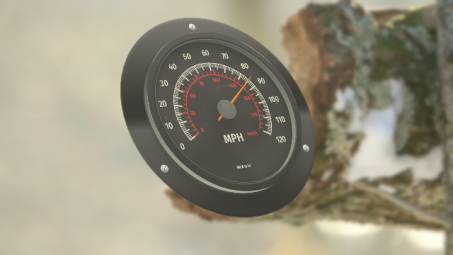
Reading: 85 mph
